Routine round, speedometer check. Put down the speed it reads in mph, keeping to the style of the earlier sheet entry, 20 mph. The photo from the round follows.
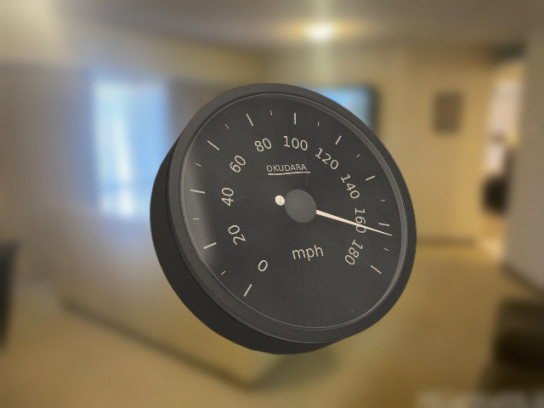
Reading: 165 mph
